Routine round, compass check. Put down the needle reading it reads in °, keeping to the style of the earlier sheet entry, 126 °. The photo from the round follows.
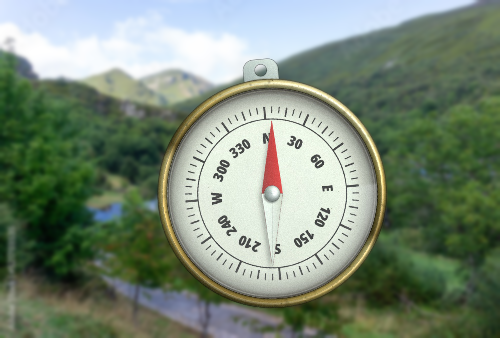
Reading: 5 °
